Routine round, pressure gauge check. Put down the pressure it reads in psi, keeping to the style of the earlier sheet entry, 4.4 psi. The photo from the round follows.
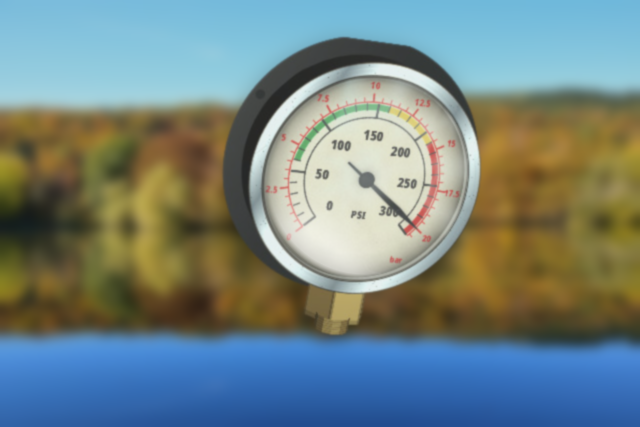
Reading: 290 psi
